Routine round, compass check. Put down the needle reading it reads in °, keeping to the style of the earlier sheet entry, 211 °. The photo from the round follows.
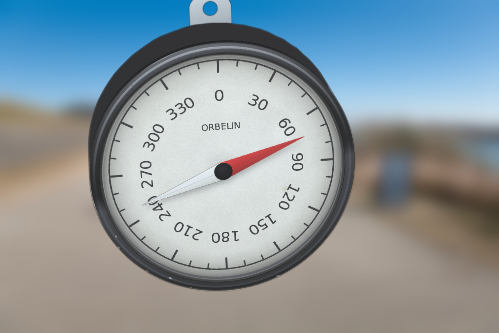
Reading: 70 °
